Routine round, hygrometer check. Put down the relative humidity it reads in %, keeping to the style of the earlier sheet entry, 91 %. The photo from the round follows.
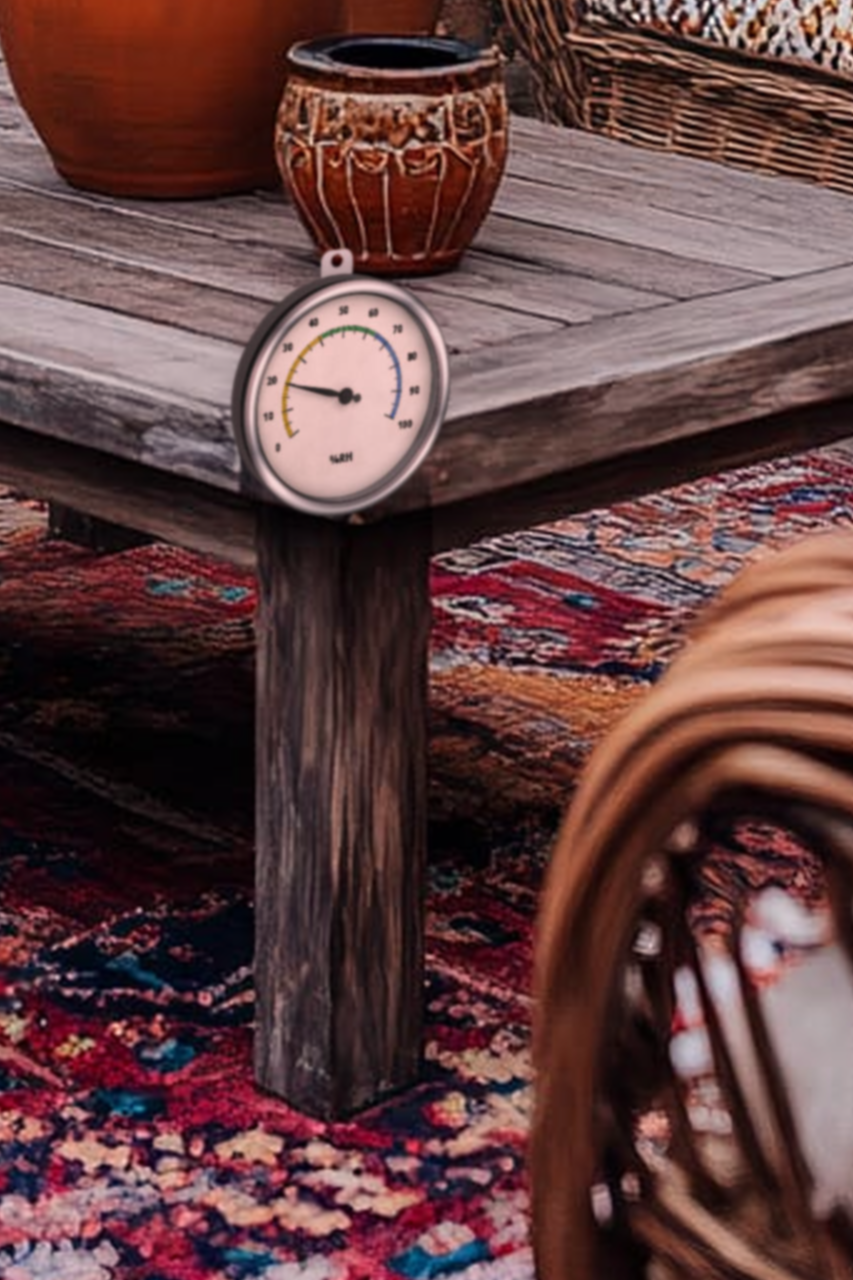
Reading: 20 %
